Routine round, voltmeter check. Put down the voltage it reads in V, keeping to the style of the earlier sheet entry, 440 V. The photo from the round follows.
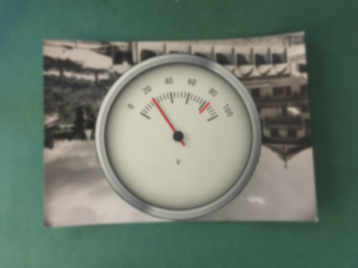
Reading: 20 V
